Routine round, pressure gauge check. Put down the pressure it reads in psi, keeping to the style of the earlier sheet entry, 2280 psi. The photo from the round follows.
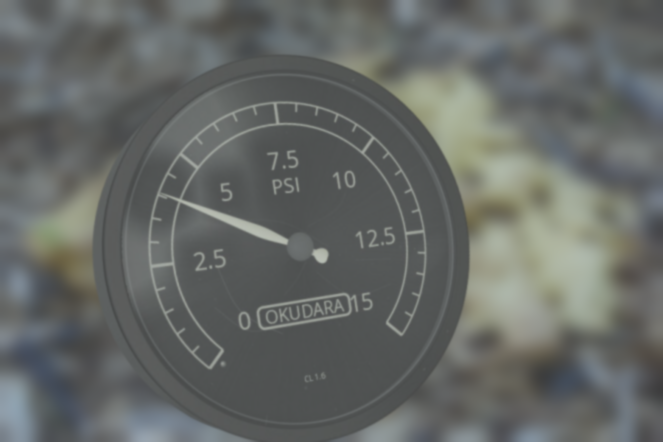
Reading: 4 psi
